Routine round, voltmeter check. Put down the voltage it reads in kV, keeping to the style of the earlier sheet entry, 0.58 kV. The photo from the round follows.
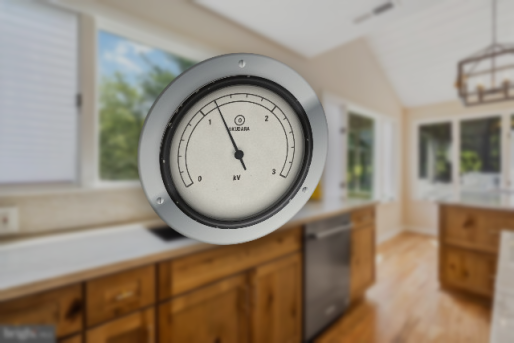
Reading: 1.2 kV
